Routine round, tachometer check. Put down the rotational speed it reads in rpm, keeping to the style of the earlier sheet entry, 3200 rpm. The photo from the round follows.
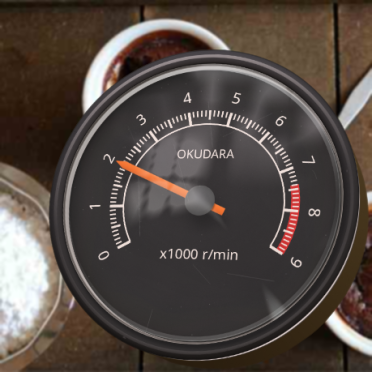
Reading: 2000 rpm
